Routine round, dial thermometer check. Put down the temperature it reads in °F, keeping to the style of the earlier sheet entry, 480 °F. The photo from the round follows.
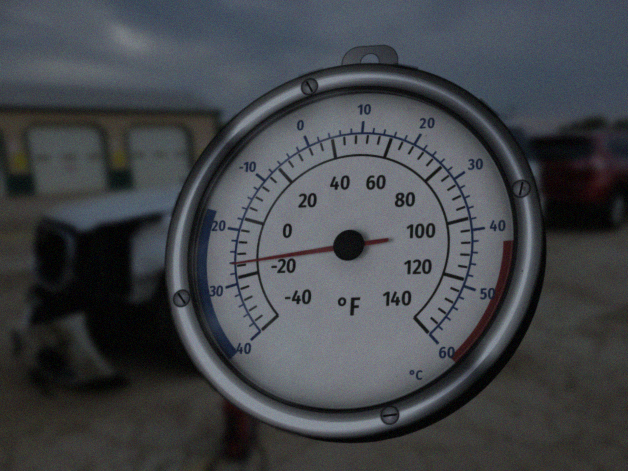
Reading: -16 °F
